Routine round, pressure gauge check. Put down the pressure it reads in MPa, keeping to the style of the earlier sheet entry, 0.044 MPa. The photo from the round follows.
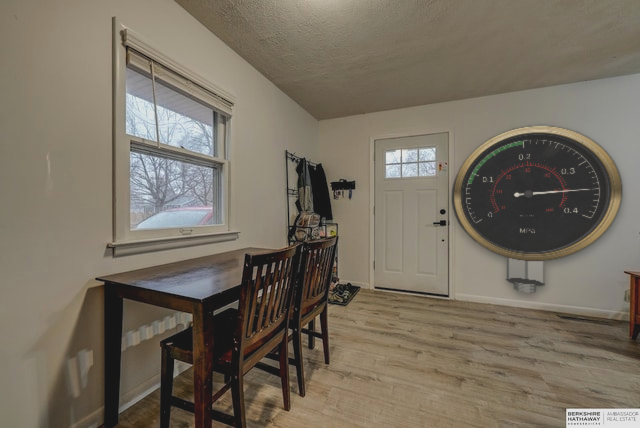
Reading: 0.35 MPa
